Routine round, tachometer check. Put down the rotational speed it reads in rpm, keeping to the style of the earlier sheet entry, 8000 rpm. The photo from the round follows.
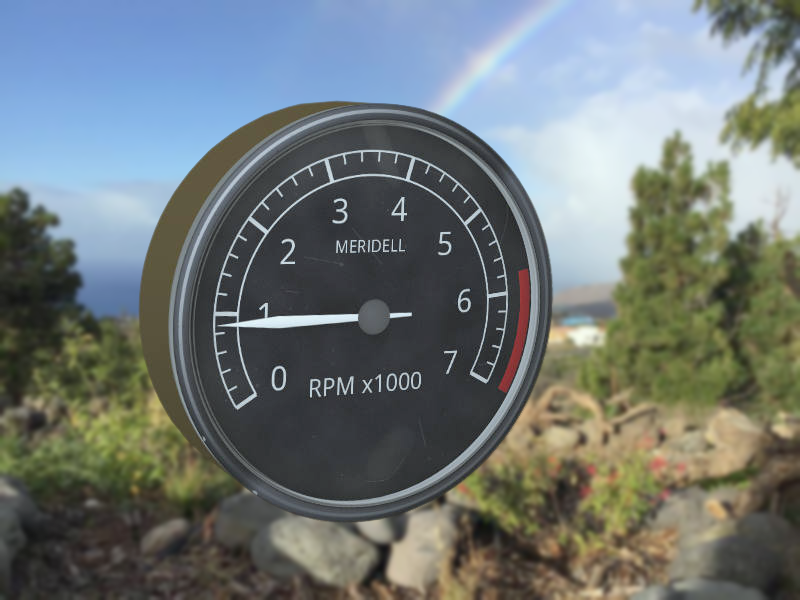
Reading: 900 rpm
